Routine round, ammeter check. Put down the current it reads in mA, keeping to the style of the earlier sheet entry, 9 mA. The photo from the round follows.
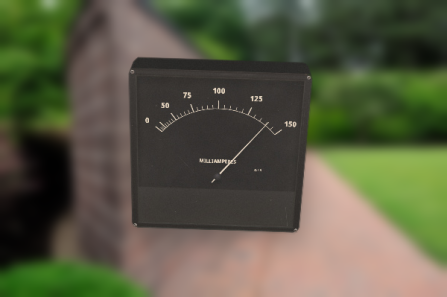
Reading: 140 mA
